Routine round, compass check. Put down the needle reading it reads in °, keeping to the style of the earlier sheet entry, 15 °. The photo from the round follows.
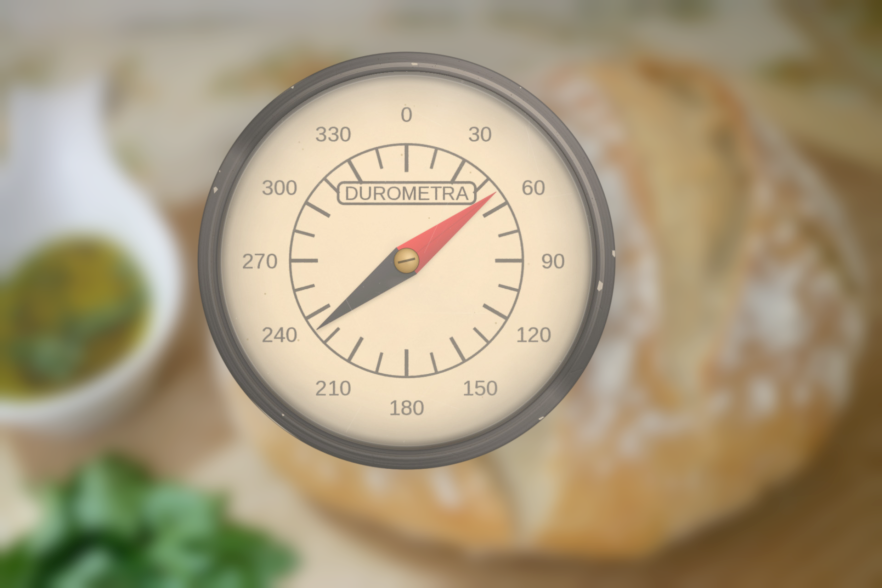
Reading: 52.5 °
